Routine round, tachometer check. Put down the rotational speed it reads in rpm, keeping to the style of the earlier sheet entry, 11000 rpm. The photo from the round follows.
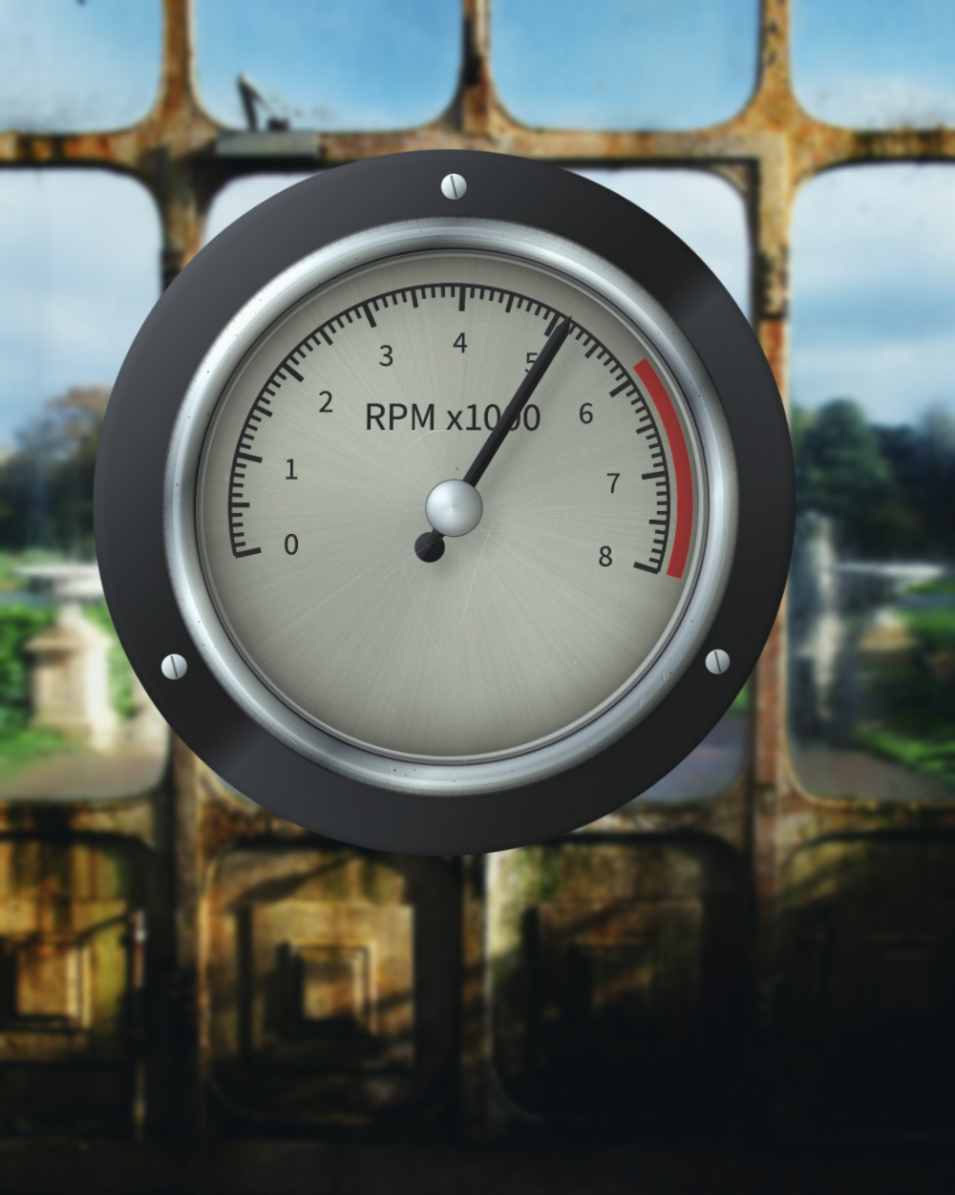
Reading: 5100 rpm
